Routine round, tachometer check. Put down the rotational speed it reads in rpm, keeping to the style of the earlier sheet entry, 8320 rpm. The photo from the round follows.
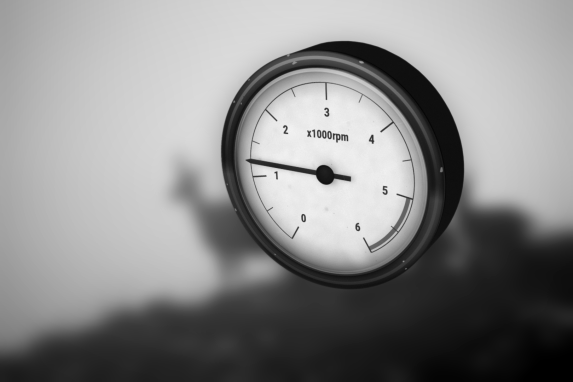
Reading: 1250 rpm
